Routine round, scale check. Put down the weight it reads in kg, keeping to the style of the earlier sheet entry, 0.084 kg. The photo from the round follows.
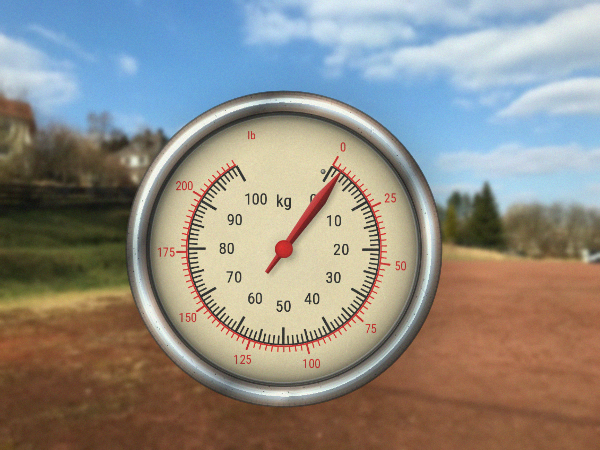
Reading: 2 kg
